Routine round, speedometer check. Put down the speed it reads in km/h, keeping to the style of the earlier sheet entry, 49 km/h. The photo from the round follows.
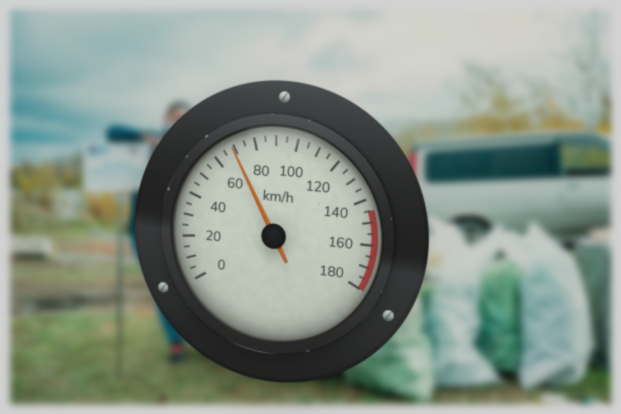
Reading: 70 km/h
